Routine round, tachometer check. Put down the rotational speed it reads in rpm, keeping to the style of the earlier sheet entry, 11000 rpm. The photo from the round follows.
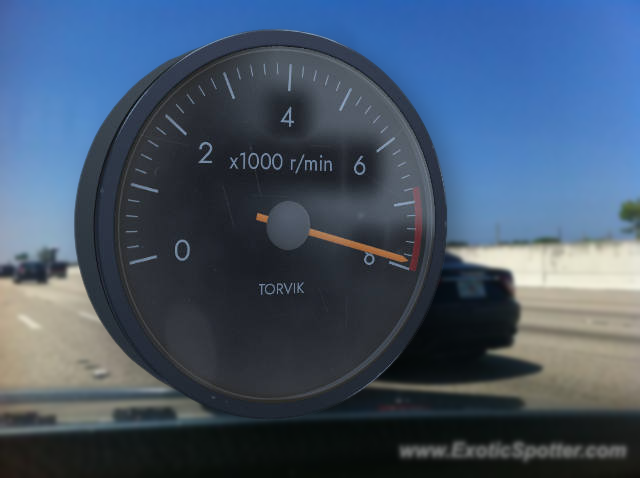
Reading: 7900 rpm
